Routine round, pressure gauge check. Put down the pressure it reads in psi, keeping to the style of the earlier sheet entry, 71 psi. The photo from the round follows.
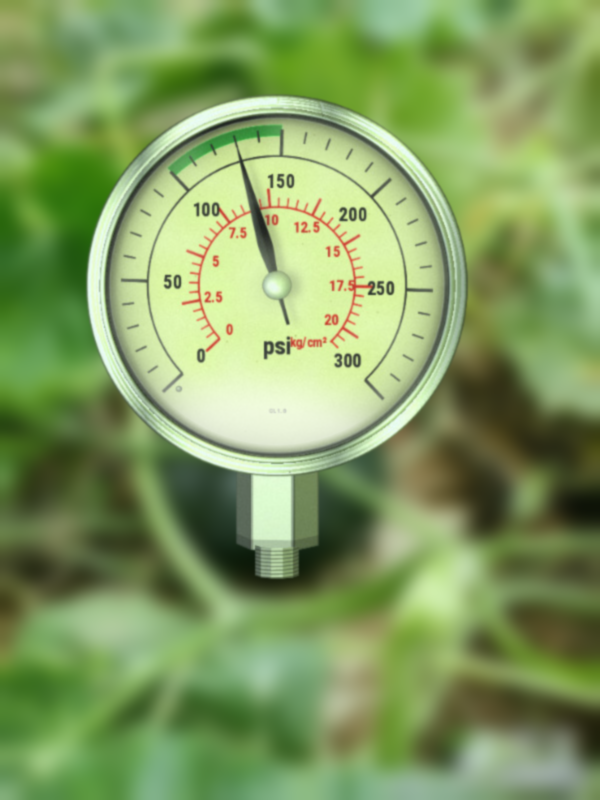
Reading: 130 psi
